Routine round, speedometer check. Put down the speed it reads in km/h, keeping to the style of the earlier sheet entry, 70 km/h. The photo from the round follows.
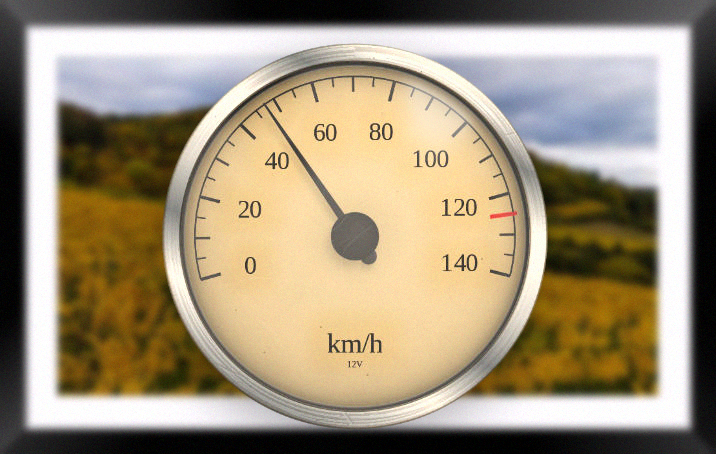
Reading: 47.5 km/h
